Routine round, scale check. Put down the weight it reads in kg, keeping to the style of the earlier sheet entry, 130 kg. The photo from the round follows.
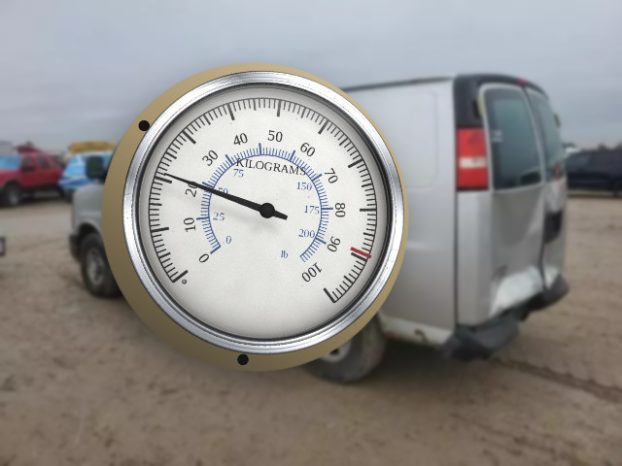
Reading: 21 kg
